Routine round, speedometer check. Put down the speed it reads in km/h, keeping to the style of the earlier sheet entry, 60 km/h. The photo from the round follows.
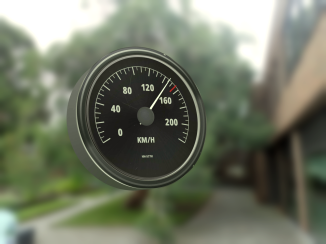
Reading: 145 km/h
